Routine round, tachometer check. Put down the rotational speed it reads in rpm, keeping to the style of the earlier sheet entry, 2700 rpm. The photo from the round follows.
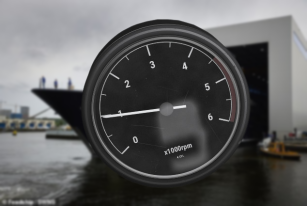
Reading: 1000 rpm
